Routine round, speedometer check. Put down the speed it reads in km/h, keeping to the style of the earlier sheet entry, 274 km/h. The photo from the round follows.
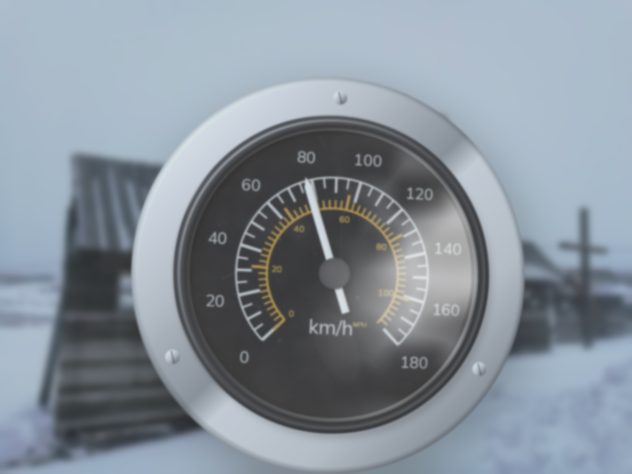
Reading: 77.5 km/h
